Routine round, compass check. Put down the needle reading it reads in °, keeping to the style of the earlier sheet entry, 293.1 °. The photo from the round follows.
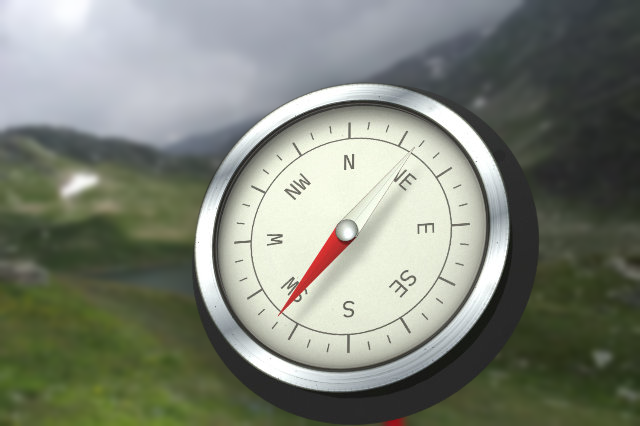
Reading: 220 °
